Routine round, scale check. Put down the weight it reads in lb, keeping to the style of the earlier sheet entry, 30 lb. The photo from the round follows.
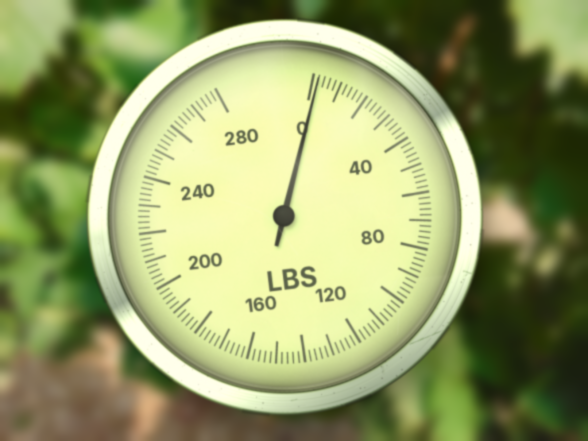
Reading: 2 lb
